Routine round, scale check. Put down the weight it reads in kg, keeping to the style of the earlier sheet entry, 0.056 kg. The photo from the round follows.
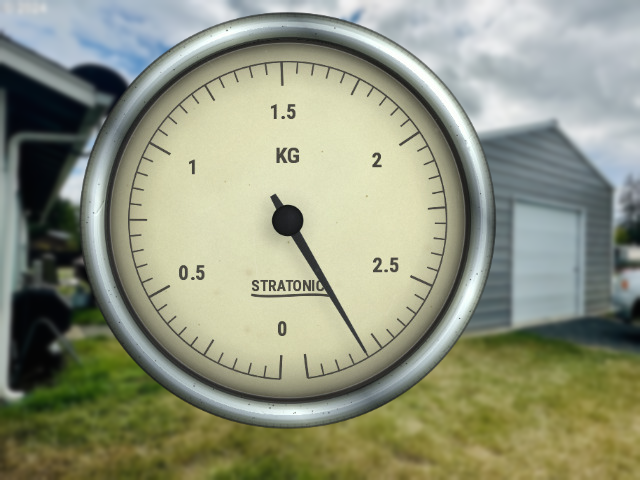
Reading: 2.8 kg
